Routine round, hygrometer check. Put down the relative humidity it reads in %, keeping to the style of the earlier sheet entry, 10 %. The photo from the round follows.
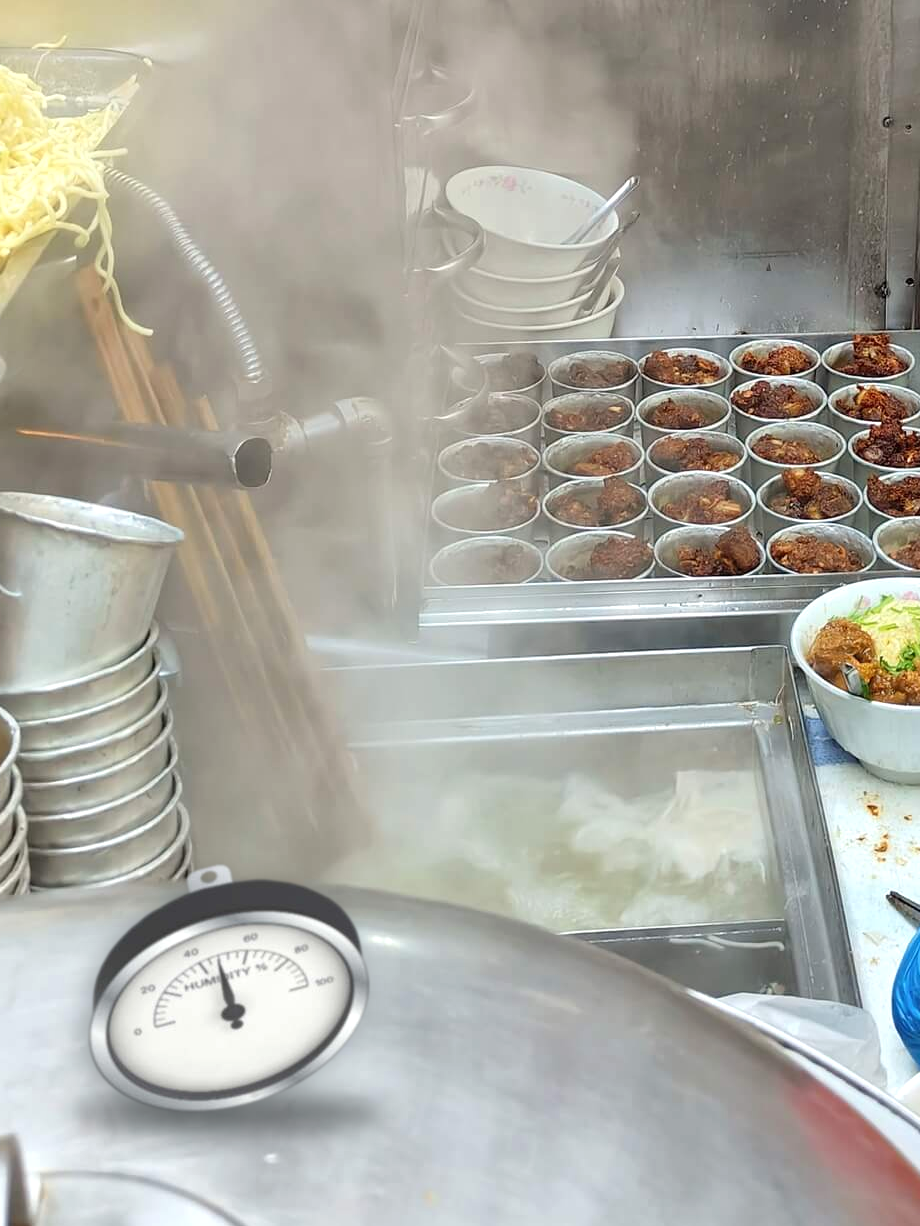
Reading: 48 %
